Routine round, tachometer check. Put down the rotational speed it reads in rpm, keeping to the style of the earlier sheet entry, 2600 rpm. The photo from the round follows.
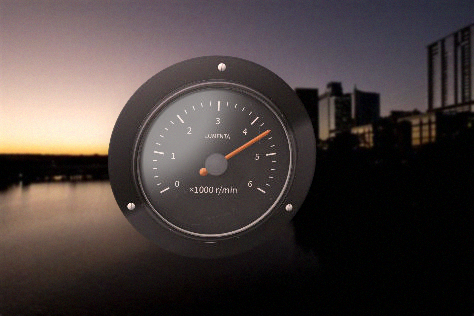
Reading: 4400 rpm
